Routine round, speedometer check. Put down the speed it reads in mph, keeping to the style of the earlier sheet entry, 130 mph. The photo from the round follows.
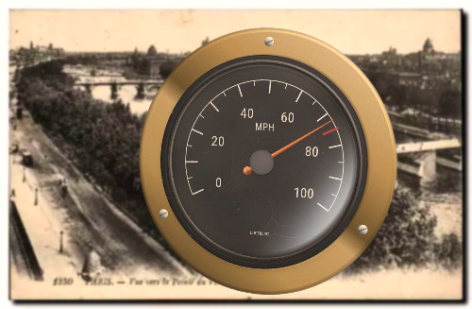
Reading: 72.5 mph
